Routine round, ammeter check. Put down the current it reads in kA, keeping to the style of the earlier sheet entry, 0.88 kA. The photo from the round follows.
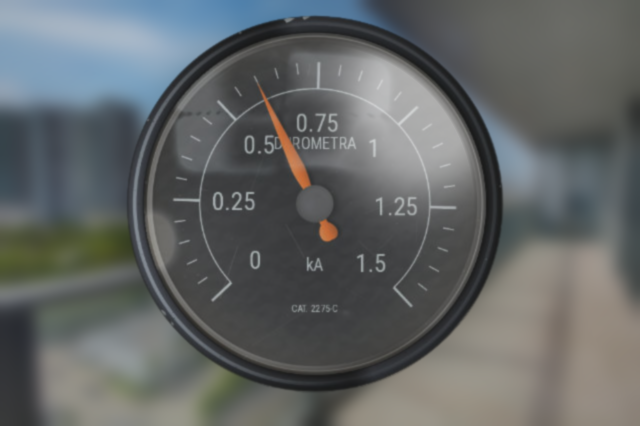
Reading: 0.6 kA
